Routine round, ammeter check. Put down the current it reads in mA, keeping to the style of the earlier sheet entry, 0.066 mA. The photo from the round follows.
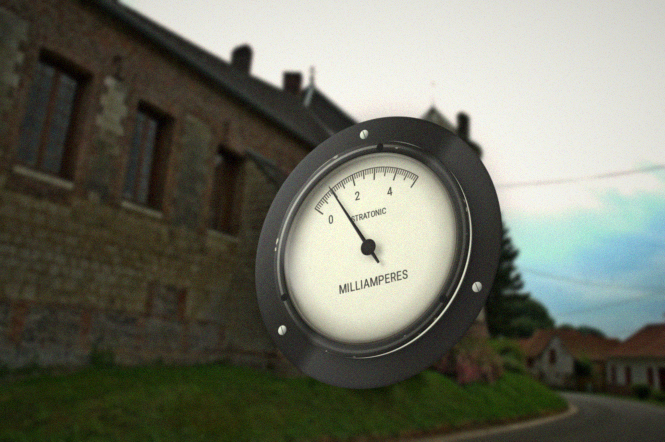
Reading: 1 mA
